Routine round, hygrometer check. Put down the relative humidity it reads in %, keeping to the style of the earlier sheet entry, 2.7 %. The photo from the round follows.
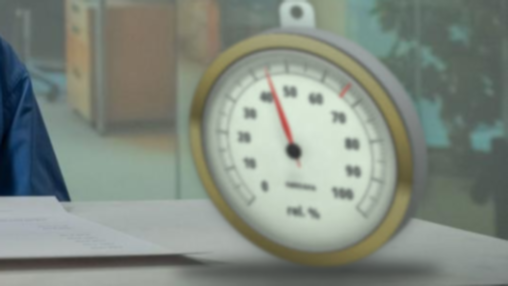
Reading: 45 %
